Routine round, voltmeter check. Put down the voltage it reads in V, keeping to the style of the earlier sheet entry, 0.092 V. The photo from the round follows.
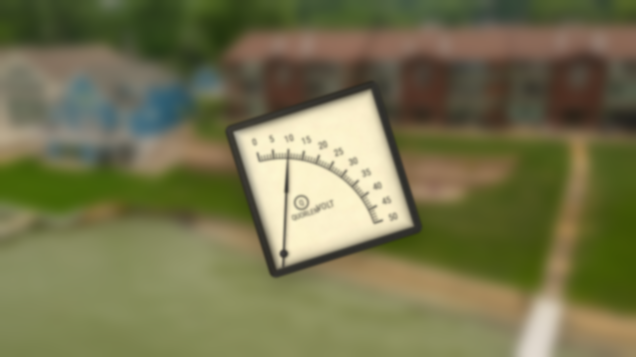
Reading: 10 V
